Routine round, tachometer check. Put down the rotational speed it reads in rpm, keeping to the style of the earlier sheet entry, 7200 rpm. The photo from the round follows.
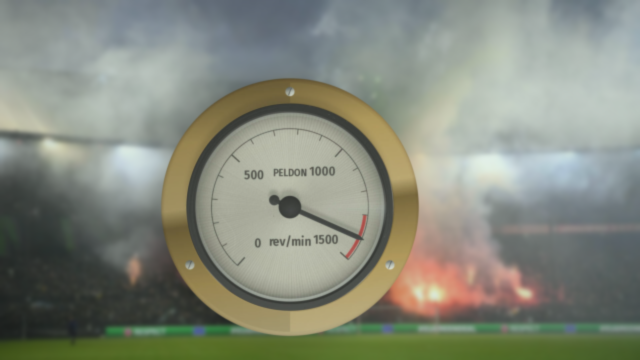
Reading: 1400 rpm
